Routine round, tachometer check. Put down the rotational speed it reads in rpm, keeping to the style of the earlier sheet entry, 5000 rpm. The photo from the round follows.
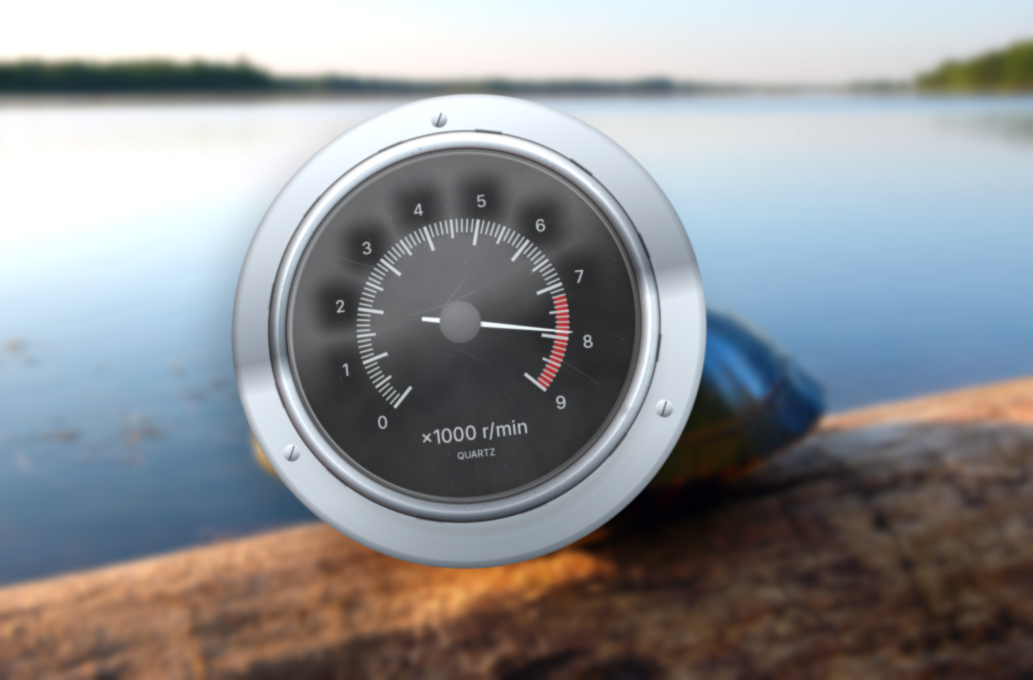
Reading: 7900 rpm
